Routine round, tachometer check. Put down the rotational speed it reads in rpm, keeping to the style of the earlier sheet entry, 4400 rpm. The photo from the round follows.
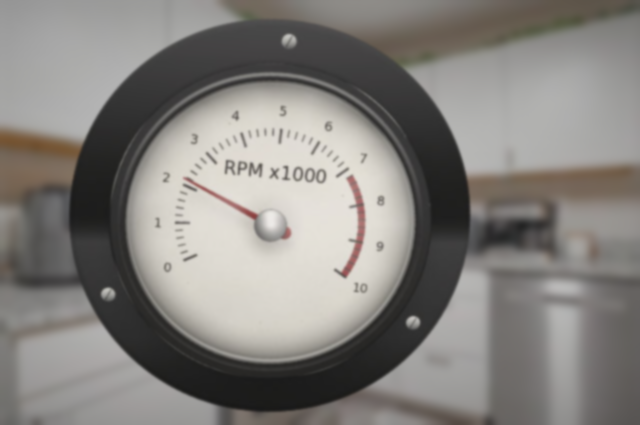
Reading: 2200 rpm
